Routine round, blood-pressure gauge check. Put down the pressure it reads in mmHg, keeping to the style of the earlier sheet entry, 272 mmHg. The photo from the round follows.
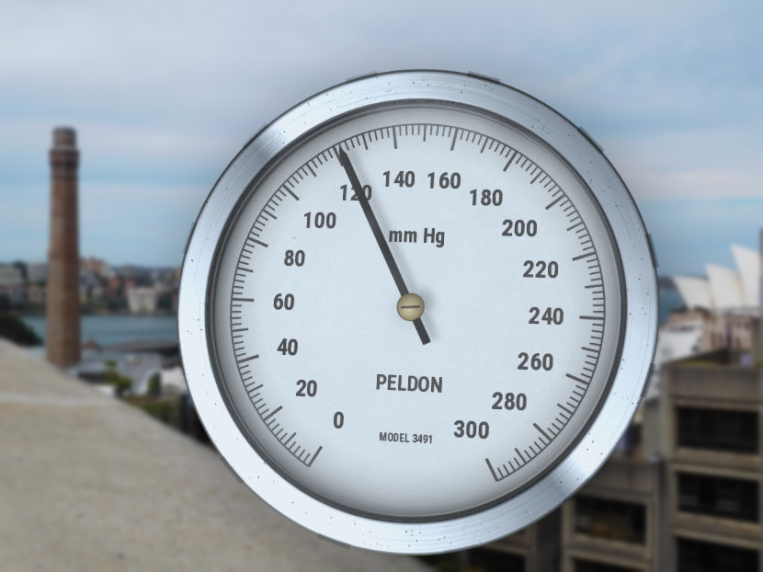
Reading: 122 mmHg
